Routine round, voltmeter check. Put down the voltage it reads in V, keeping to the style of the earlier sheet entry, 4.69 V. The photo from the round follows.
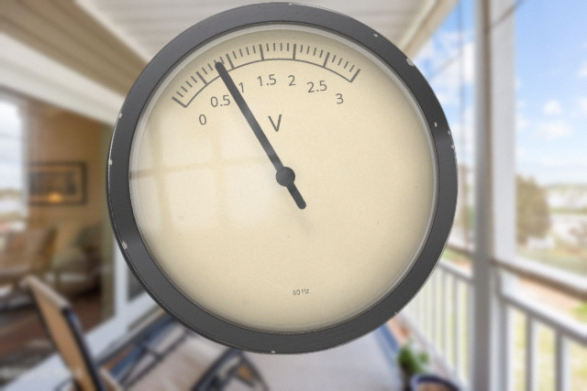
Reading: 0.8 V
